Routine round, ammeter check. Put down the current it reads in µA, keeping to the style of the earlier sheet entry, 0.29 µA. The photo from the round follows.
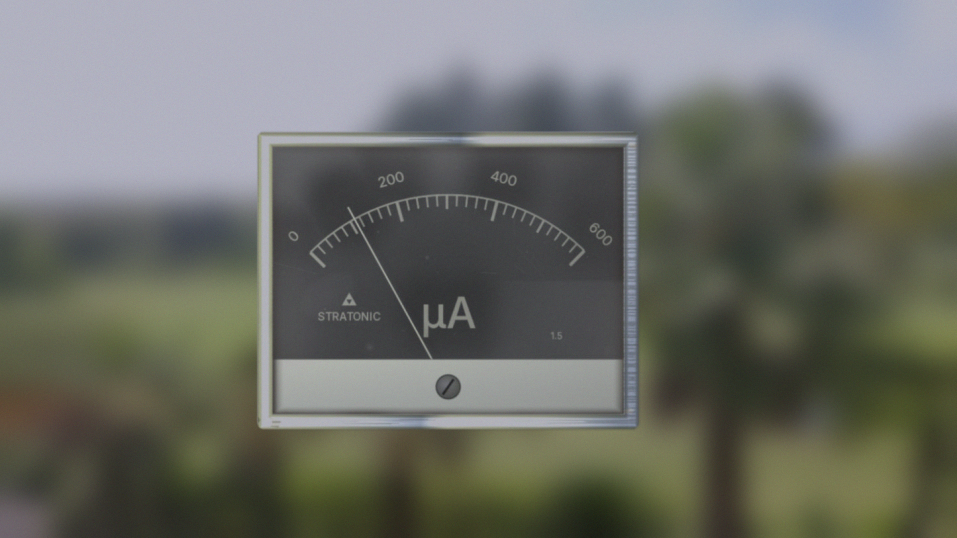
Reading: 110 µA
